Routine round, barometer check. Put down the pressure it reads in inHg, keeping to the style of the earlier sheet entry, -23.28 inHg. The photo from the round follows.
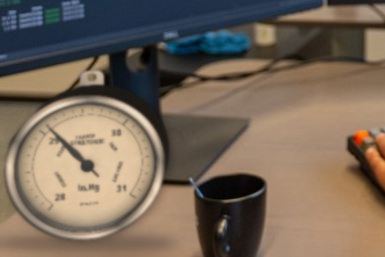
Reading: 29.1 inHg
